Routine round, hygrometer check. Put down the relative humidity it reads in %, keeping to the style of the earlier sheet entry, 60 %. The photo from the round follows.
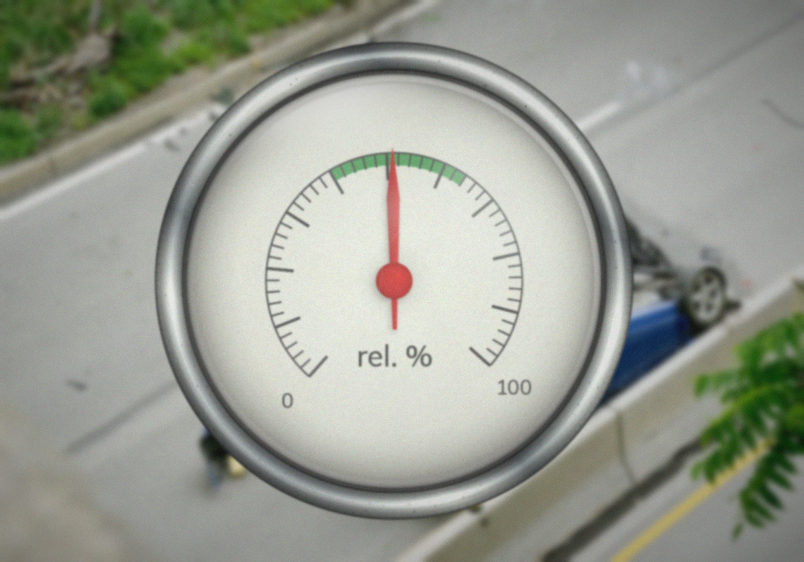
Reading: 51 %
